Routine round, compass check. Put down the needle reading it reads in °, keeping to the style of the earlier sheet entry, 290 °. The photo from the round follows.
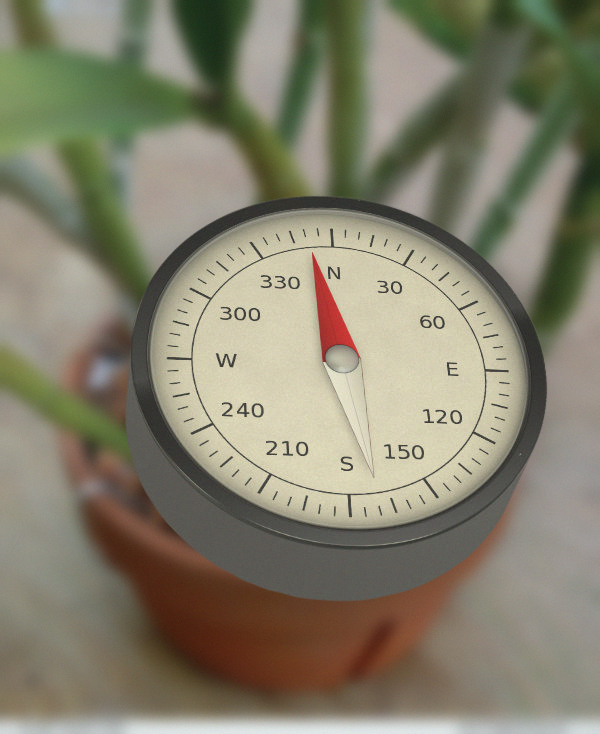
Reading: 350 °
